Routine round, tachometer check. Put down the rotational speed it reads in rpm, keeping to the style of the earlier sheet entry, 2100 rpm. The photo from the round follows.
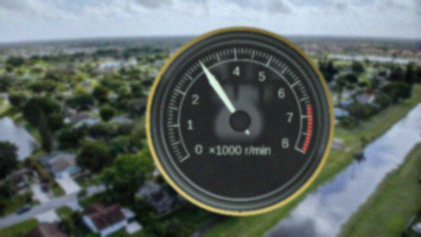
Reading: 3000 rpm
